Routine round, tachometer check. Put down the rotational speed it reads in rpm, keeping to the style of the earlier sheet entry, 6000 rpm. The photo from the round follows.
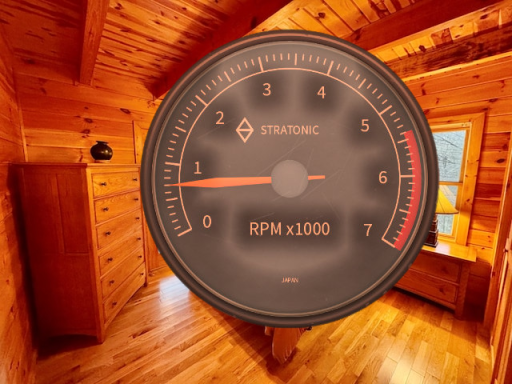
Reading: 700 rpm
